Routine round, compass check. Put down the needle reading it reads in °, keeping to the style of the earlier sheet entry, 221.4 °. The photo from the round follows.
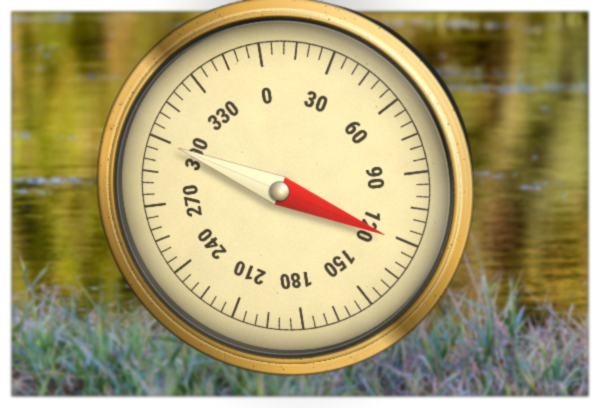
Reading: 120 °
